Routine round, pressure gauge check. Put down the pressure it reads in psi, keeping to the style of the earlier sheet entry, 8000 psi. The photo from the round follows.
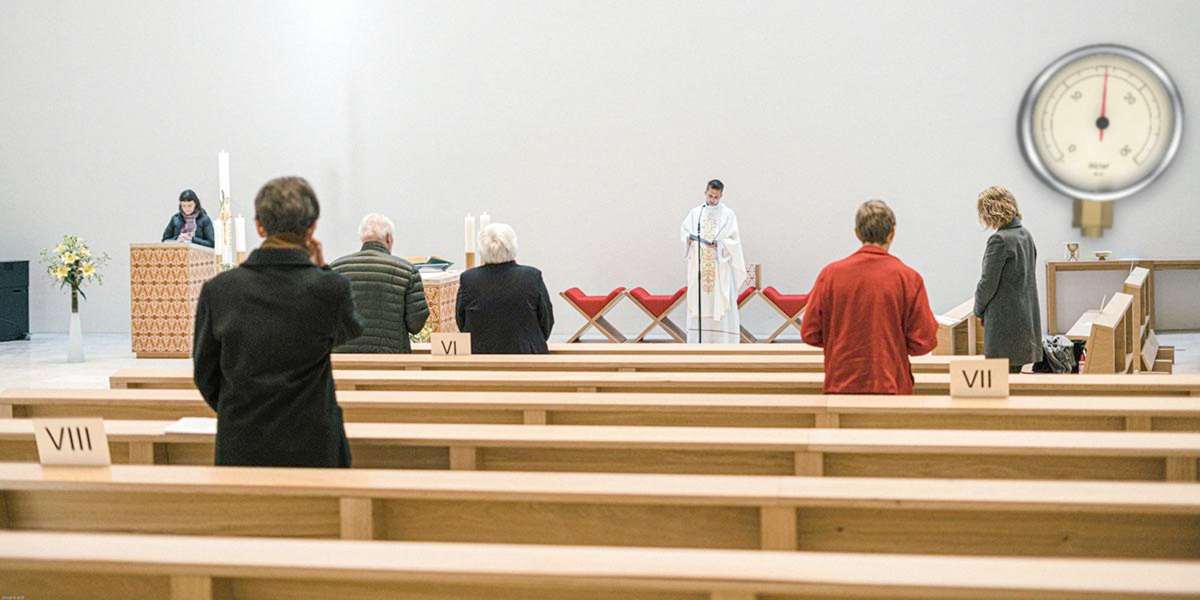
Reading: 15 psi
